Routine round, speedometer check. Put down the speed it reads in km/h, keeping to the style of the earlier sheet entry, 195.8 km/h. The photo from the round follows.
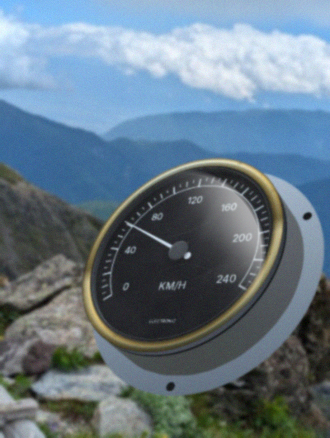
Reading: 60 km/h
